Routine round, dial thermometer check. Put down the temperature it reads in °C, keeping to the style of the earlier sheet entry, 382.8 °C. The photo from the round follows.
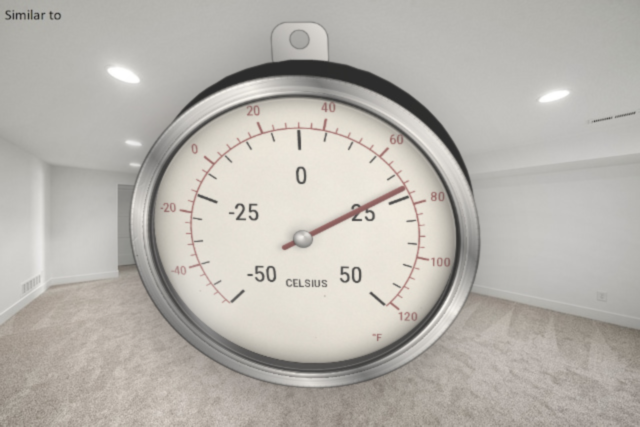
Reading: 22.5 °C
